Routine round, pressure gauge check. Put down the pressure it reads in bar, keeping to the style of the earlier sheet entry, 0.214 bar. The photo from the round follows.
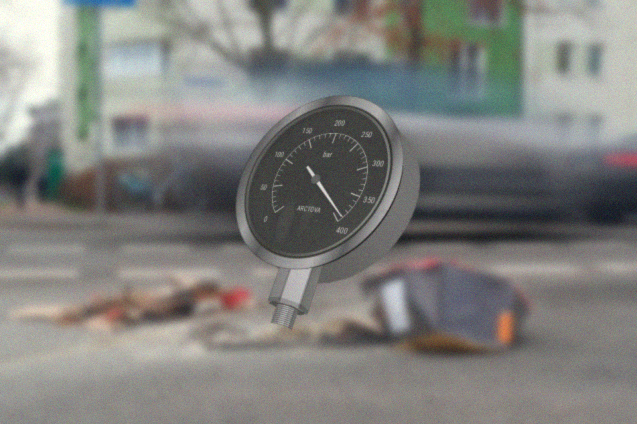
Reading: 390 bar
